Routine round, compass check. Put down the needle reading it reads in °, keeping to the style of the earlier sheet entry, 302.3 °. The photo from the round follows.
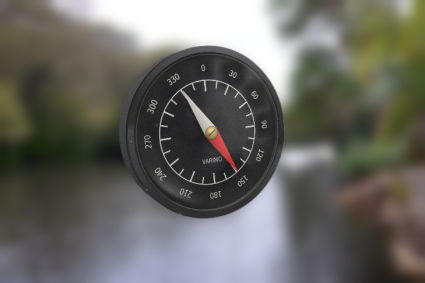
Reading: 150 °
